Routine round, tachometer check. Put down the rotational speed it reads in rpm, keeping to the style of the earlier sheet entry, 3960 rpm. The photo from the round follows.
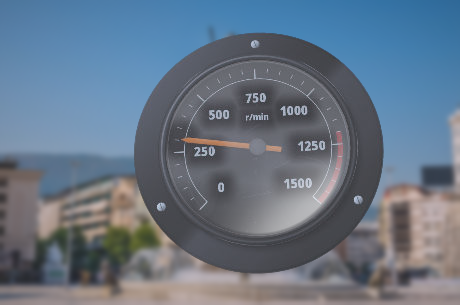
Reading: 300 rpm
